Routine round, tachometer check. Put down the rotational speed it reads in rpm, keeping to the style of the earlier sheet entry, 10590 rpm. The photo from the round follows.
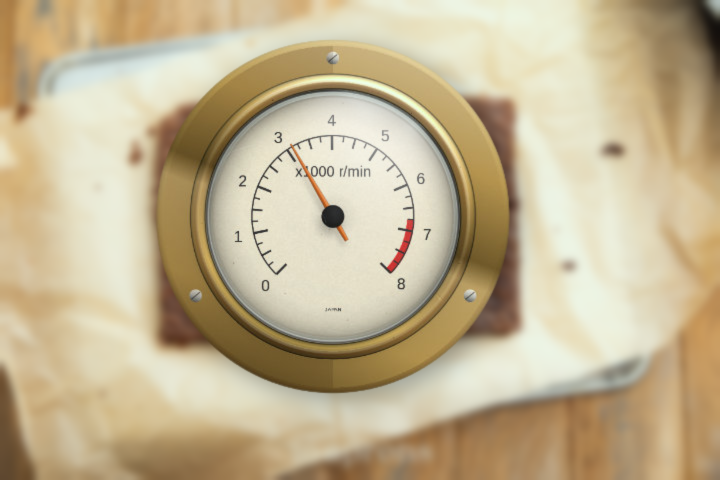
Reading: 3125 rpm
